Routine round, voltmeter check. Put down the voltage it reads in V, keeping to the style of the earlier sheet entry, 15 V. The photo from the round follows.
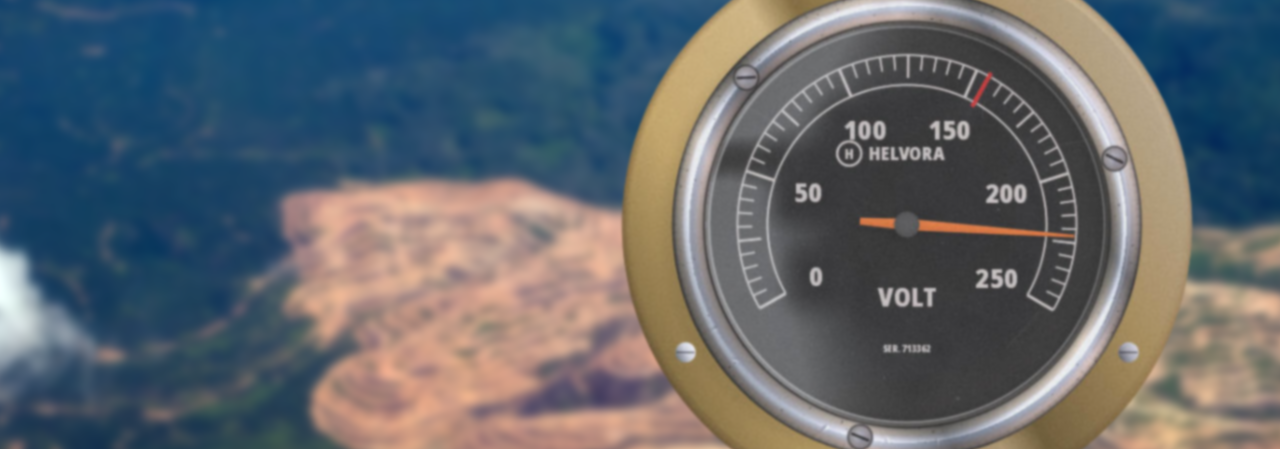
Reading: 222.5 V
